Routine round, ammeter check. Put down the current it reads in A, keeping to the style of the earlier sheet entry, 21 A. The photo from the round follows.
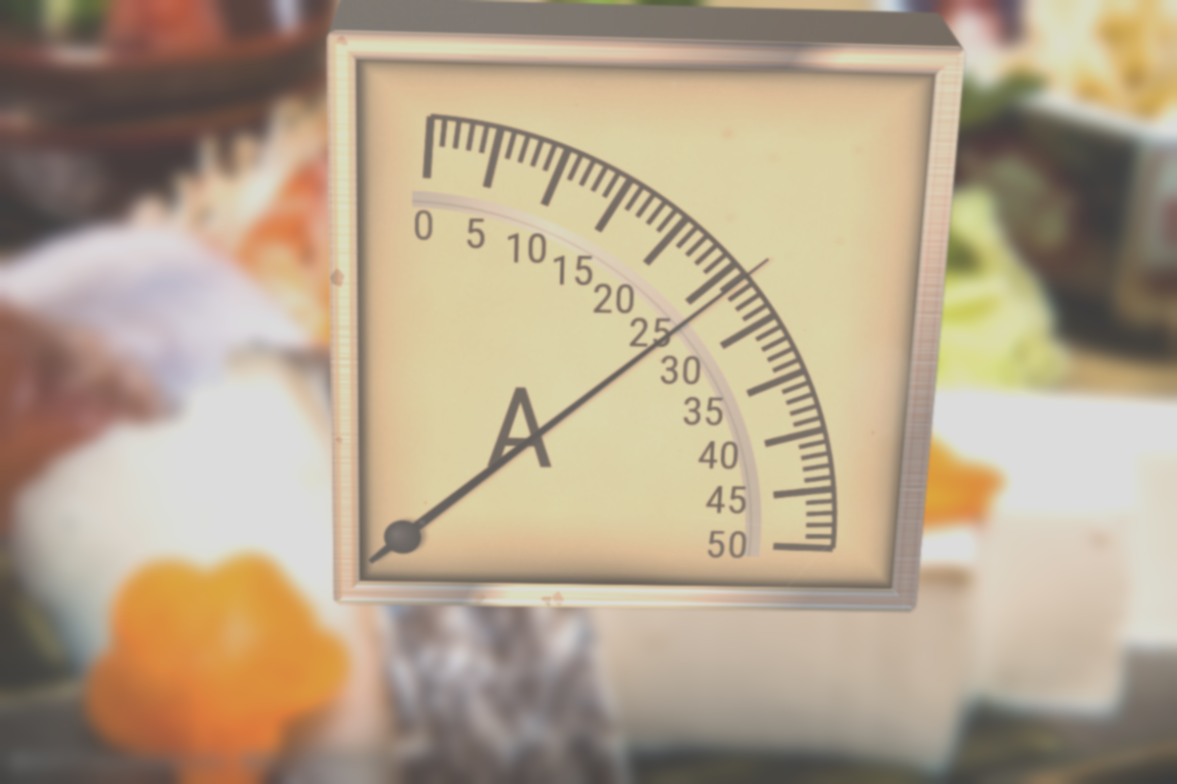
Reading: 26 A
